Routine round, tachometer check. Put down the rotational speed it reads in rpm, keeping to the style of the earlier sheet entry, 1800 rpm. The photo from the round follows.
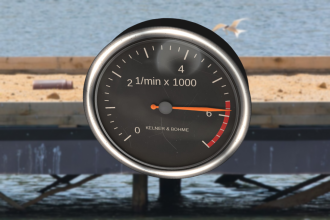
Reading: 5800 rpm
